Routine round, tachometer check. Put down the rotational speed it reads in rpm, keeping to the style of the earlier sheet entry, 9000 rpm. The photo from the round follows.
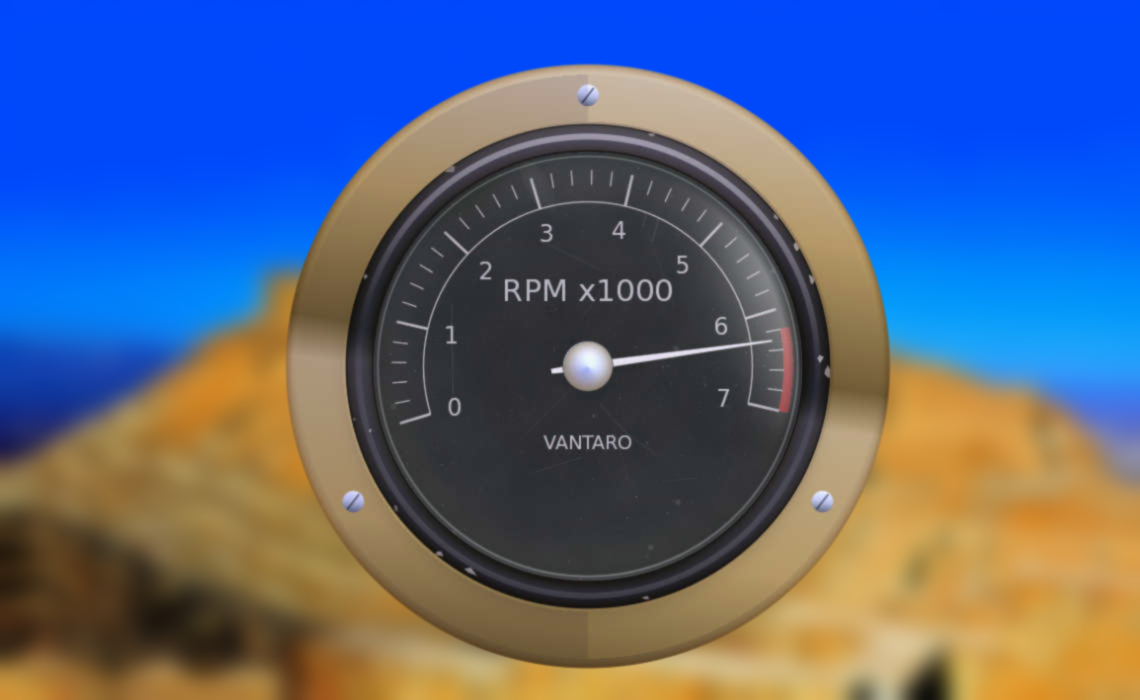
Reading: 6300 rpm
